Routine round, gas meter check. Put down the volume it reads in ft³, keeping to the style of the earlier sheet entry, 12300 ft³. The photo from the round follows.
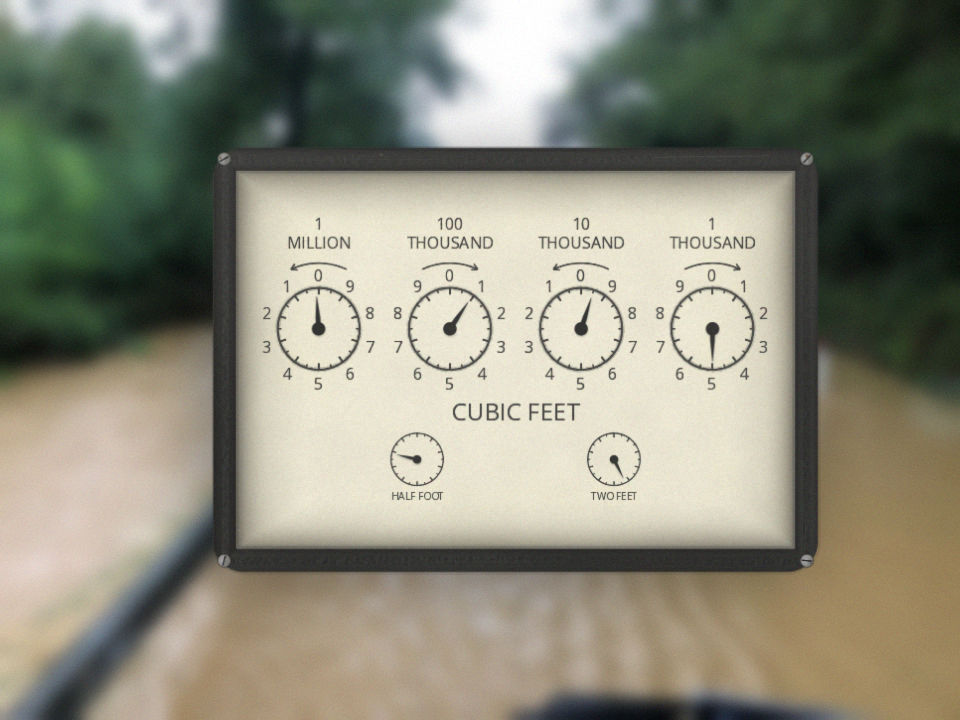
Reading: 9500 ft³
